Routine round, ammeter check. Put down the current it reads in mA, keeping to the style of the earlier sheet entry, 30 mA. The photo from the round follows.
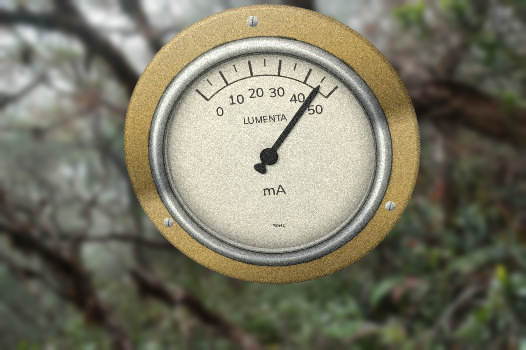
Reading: 45 mA
